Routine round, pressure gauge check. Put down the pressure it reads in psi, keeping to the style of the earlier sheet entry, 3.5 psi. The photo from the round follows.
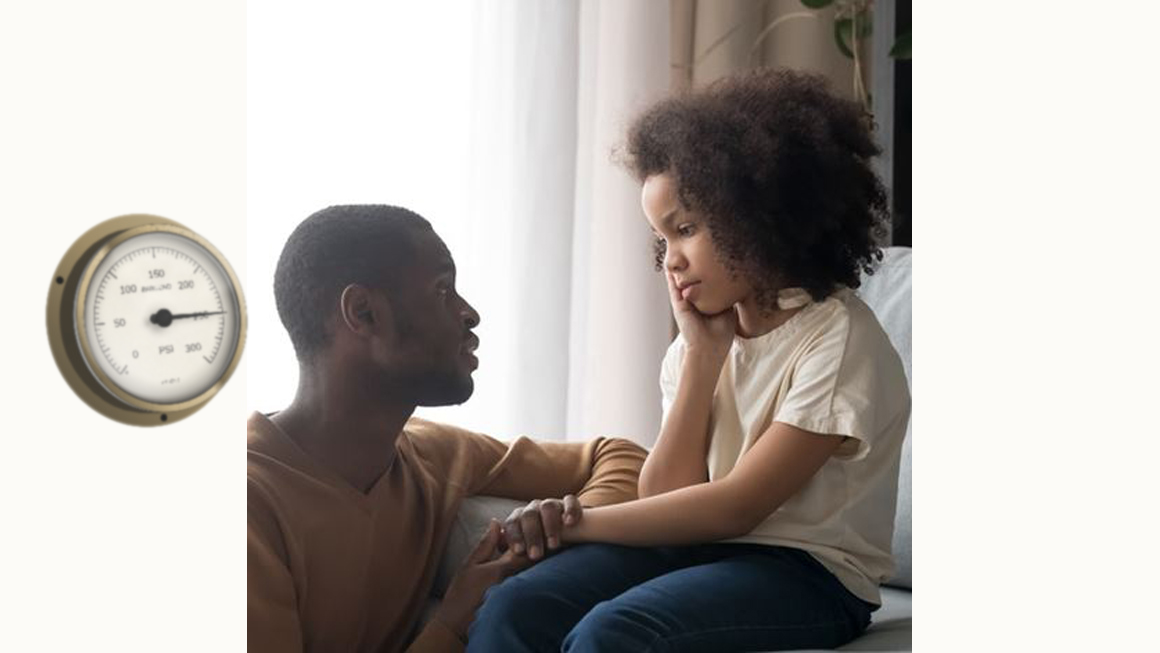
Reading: 250 psi
